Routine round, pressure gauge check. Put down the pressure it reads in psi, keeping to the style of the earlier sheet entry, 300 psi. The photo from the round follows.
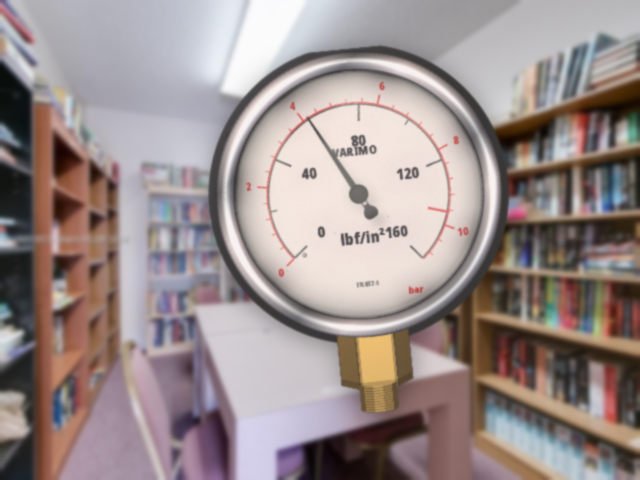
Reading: 60 psi
